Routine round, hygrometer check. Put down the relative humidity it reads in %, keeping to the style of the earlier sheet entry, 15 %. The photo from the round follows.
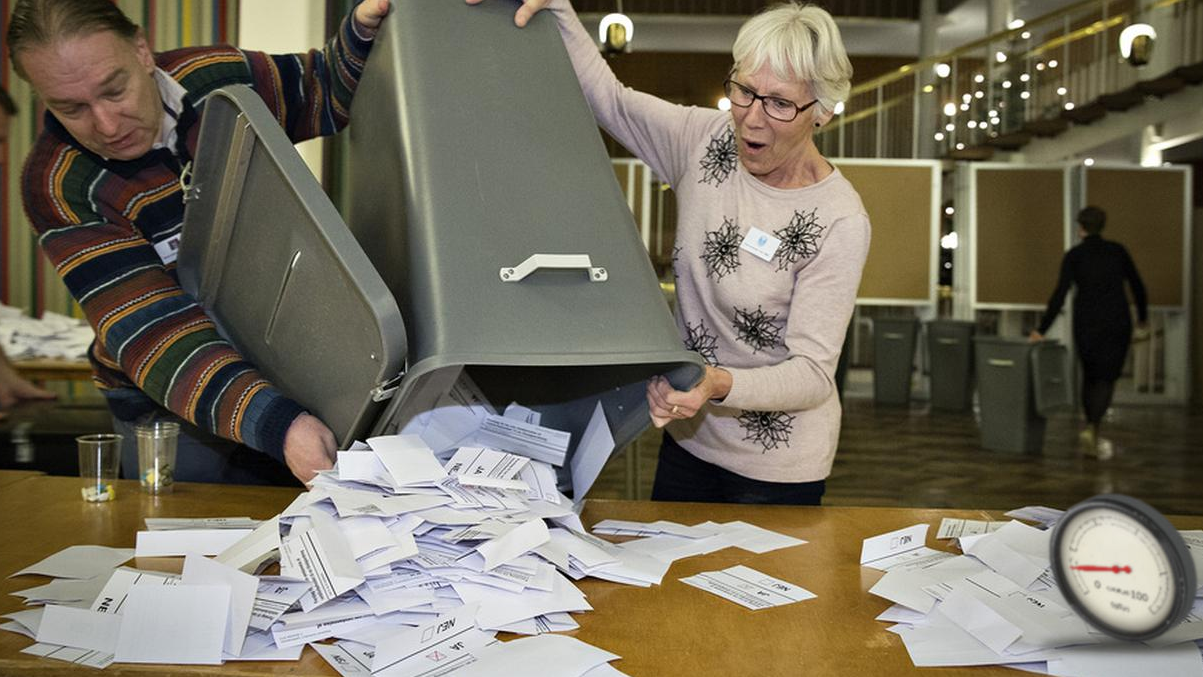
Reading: 12 %
